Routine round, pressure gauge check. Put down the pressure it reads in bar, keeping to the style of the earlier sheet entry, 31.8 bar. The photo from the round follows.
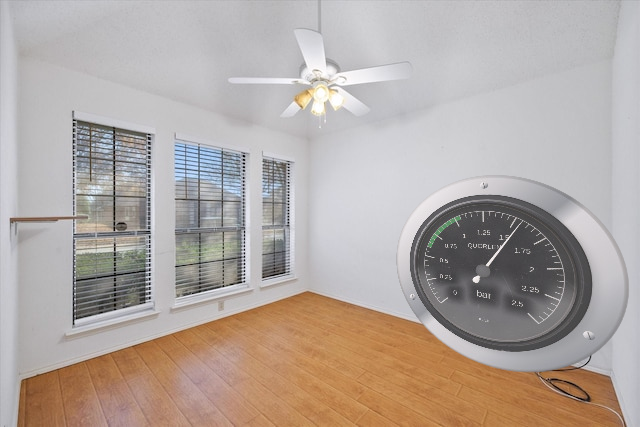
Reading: 1.55 bar
